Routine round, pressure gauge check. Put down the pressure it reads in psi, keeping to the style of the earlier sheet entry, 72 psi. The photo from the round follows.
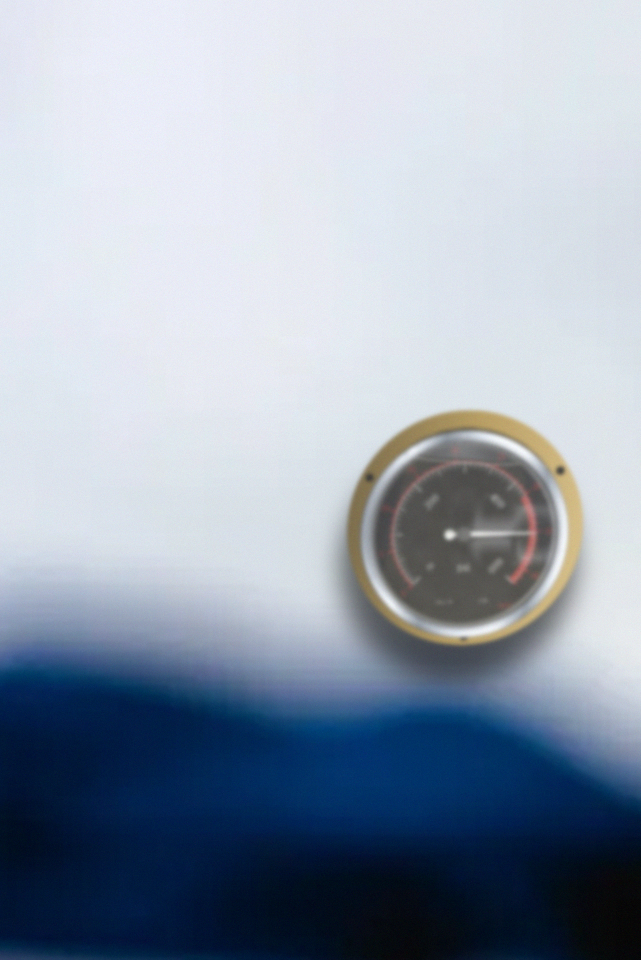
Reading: 500 psi
